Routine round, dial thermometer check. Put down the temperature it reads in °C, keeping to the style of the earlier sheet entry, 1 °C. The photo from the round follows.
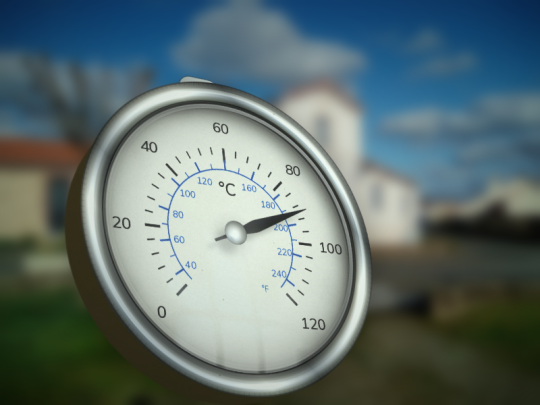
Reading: 90 °C
